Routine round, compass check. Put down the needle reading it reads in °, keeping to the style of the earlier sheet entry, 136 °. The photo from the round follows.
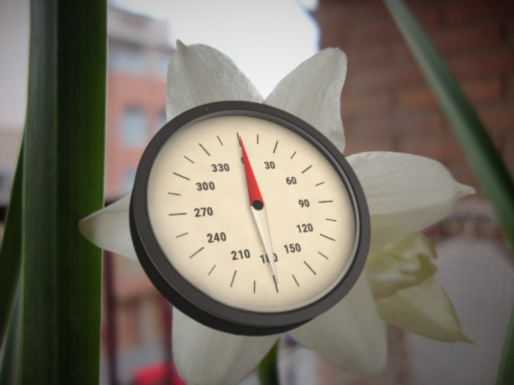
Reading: 0 °
